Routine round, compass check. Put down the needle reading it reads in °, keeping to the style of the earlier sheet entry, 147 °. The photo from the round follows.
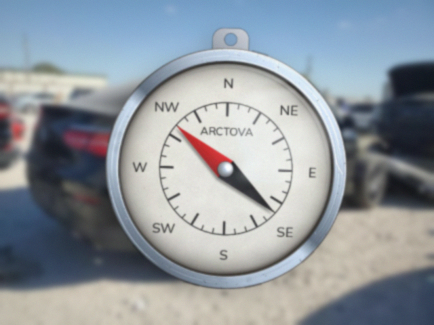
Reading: 310 °
